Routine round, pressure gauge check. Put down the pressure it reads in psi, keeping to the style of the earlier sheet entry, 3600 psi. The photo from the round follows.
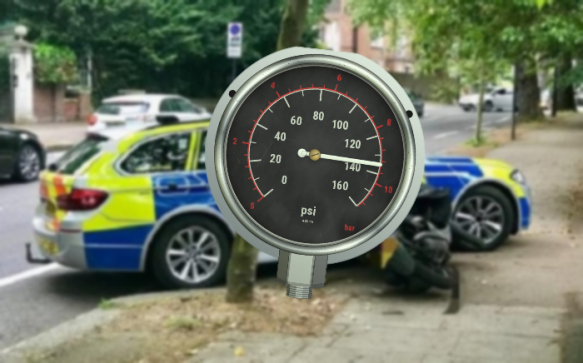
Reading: 135 psi
